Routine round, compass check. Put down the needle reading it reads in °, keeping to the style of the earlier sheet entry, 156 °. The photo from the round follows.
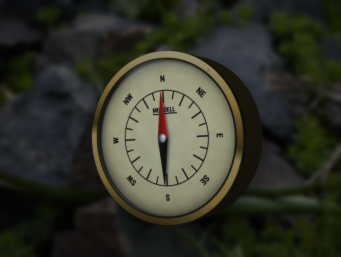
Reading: 0 °
